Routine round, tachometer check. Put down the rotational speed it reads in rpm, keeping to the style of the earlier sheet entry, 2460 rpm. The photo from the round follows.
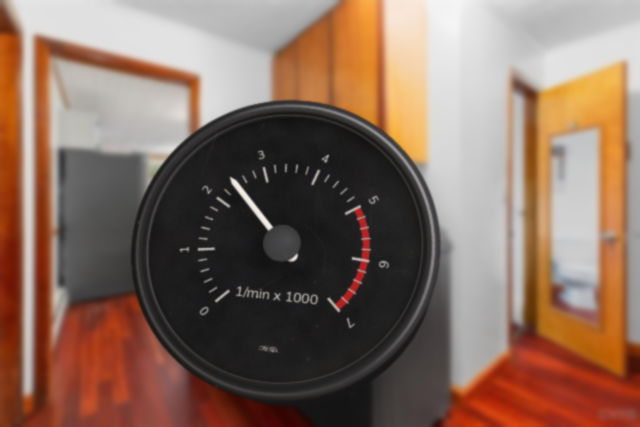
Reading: 2400 rpm
